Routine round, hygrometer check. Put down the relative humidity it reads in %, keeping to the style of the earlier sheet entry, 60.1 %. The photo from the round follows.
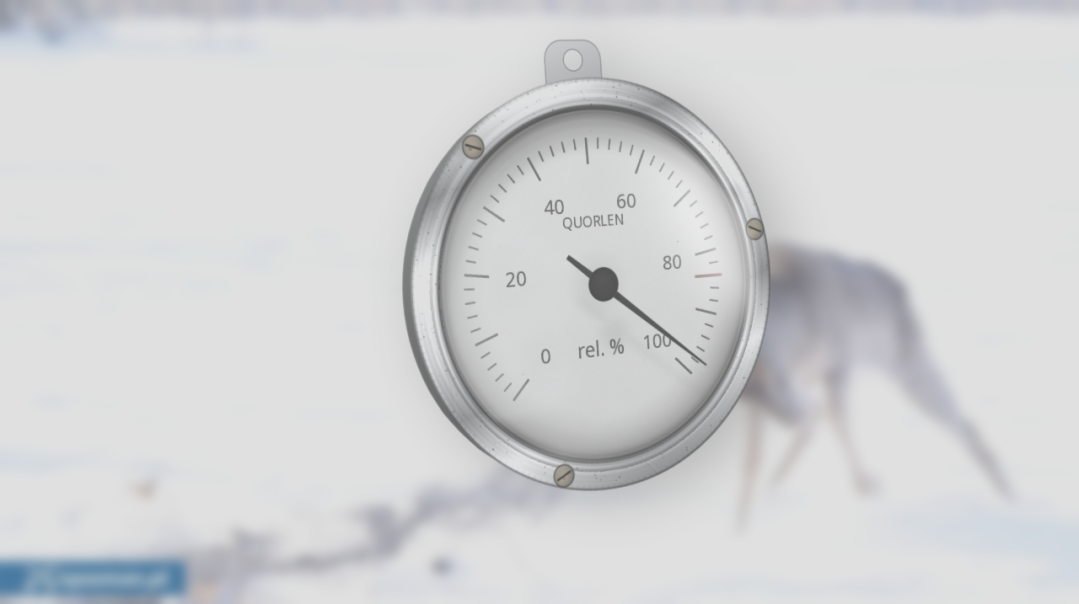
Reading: 98 %
